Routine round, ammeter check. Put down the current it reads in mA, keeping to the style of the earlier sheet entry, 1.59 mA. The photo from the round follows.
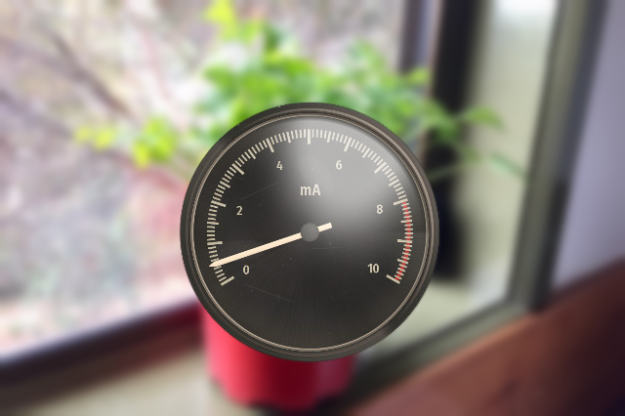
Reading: 0.5 mA
